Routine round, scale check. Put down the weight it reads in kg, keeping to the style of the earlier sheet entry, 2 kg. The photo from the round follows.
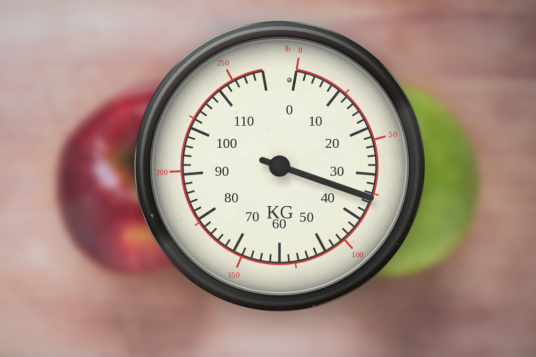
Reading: 35 kg
